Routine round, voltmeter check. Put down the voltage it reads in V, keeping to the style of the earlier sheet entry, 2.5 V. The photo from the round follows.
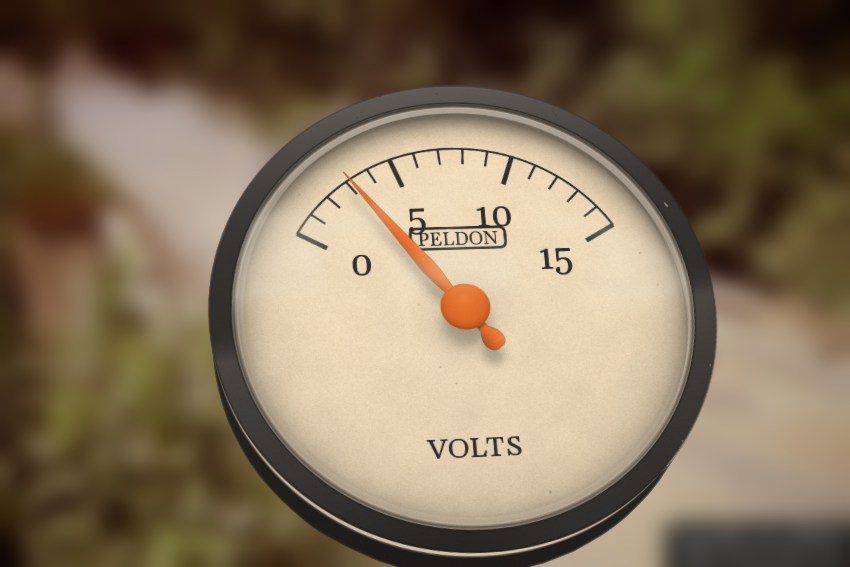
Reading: 3 V
